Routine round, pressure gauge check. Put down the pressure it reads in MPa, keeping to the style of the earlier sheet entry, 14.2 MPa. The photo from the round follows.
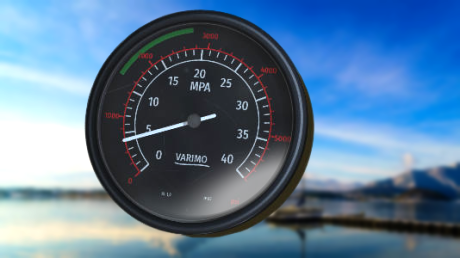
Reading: 4 MPa
